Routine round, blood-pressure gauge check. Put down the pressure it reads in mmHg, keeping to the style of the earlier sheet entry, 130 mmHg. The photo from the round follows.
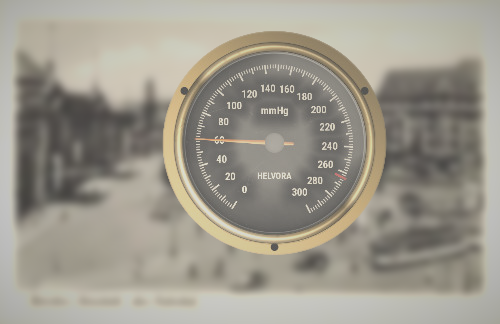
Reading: 60 mmHg
